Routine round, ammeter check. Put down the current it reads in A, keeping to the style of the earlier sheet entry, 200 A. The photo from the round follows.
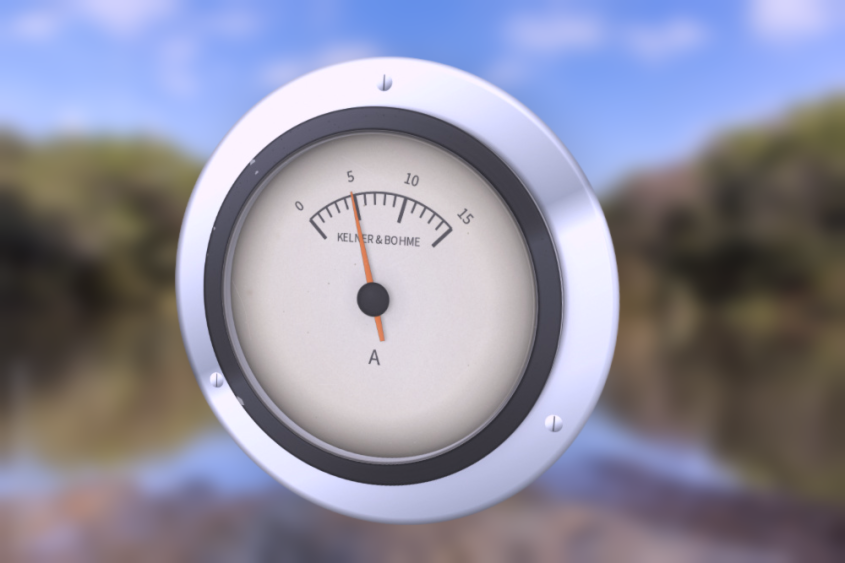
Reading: 5 A
